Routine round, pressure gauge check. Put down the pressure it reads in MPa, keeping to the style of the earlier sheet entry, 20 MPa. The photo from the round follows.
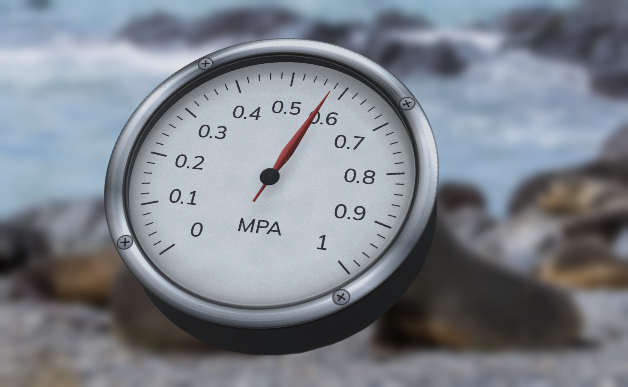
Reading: 0.58 MPa
